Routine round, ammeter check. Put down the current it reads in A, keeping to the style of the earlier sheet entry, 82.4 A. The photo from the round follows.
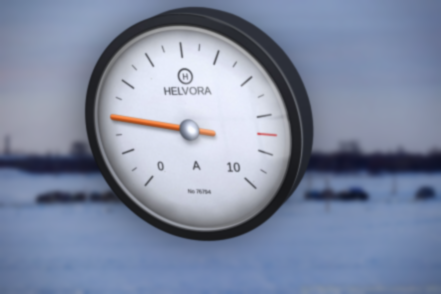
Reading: 2 A
